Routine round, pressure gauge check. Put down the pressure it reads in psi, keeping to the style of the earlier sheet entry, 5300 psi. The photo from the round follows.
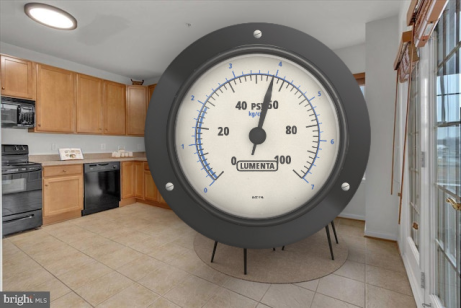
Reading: 56 psi
